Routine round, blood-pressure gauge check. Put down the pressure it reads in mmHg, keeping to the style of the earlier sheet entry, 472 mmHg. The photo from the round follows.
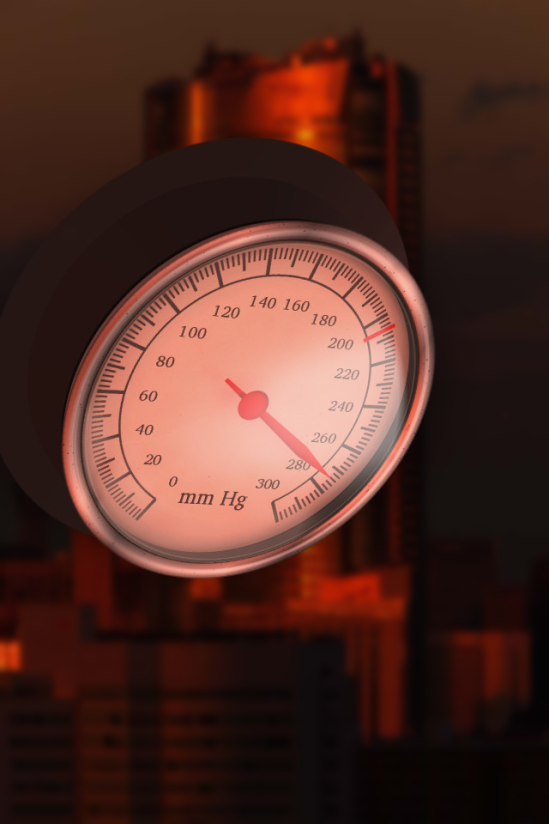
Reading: 274 mmHg
